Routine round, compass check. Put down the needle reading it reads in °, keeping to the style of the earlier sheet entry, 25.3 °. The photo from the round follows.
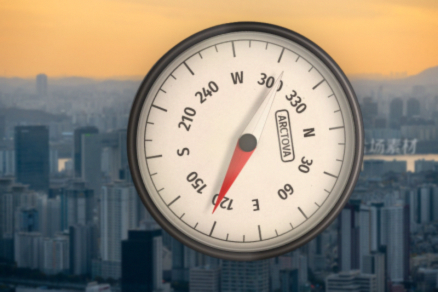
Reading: 125 °
